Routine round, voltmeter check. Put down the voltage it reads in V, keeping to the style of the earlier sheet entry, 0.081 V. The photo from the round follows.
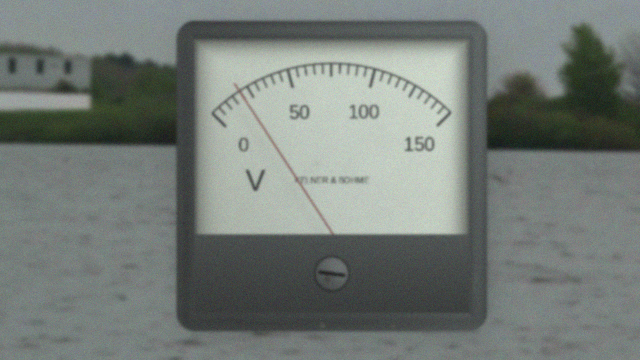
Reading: 20 V
